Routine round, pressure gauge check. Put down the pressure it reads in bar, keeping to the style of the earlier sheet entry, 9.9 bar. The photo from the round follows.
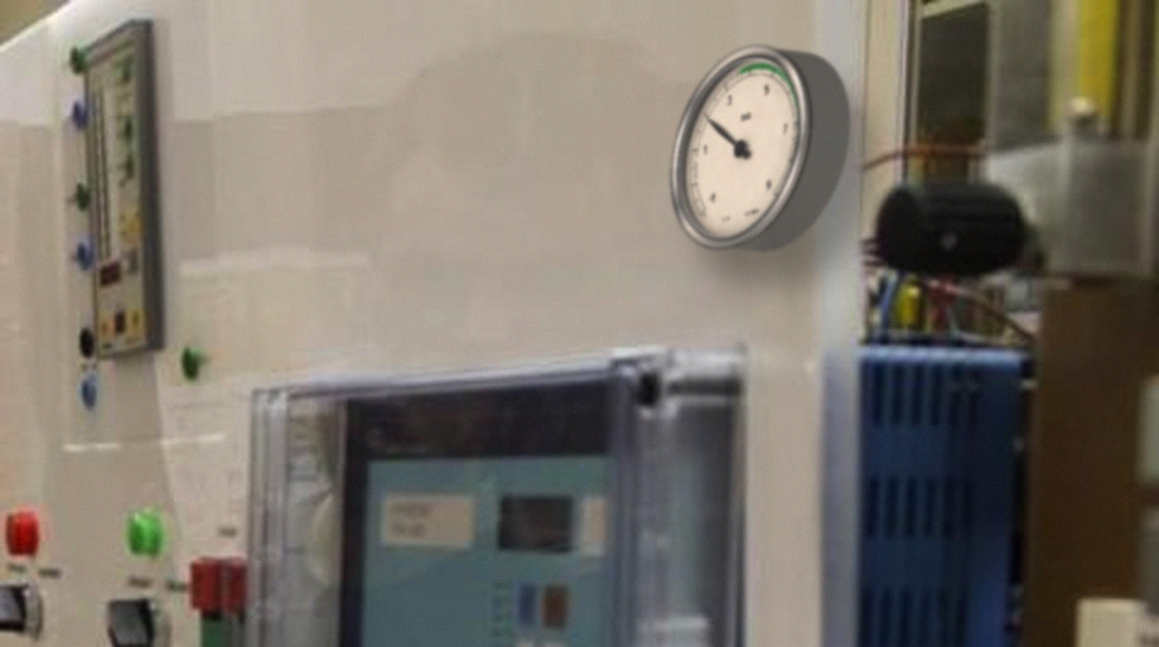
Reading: 2 bar
